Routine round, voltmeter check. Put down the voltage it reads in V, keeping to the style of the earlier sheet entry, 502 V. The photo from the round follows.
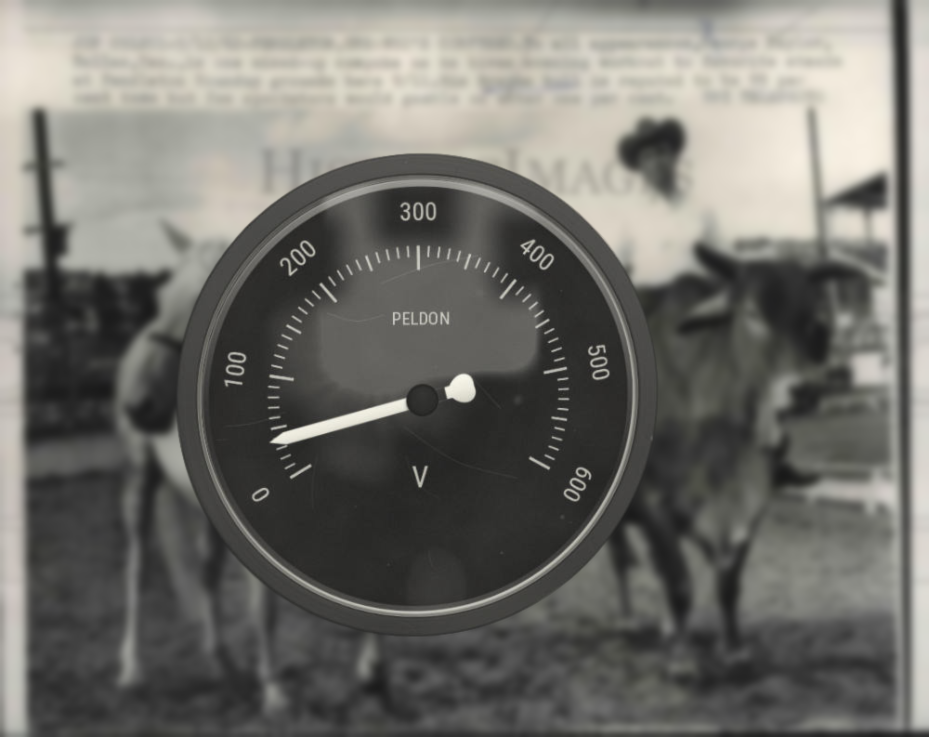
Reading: 40 V
